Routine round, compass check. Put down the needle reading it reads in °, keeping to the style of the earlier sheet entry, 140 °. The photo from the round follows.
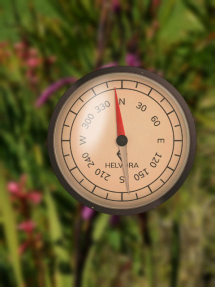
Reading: 352.5 °
